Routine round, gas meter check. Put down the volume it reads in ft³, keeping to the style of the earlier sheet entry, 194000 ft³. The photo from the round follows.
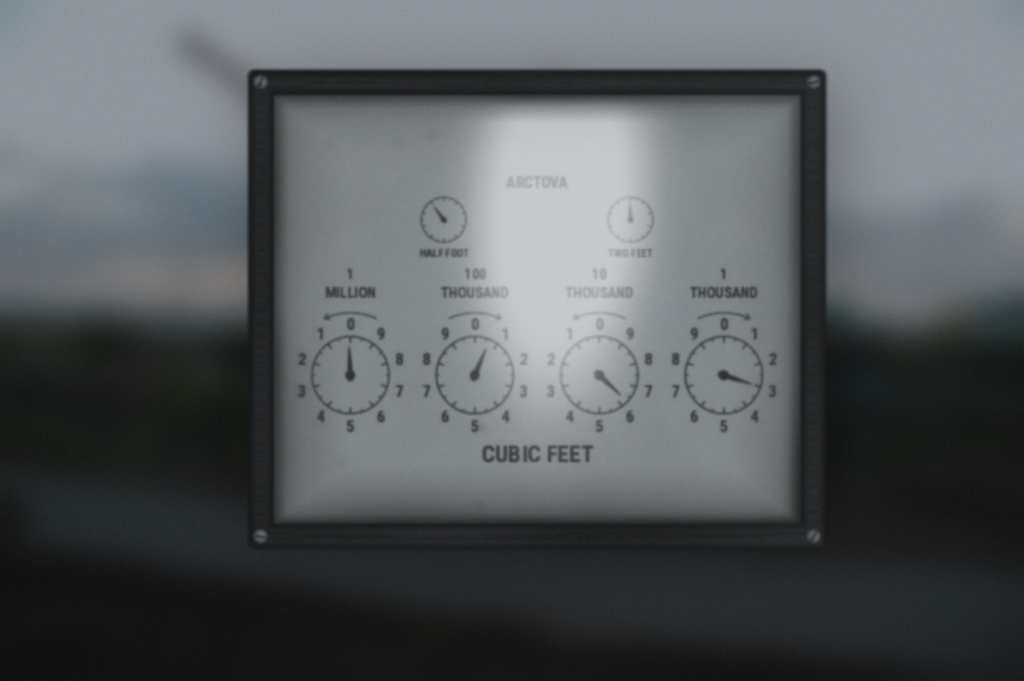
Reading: 6300 ft³
